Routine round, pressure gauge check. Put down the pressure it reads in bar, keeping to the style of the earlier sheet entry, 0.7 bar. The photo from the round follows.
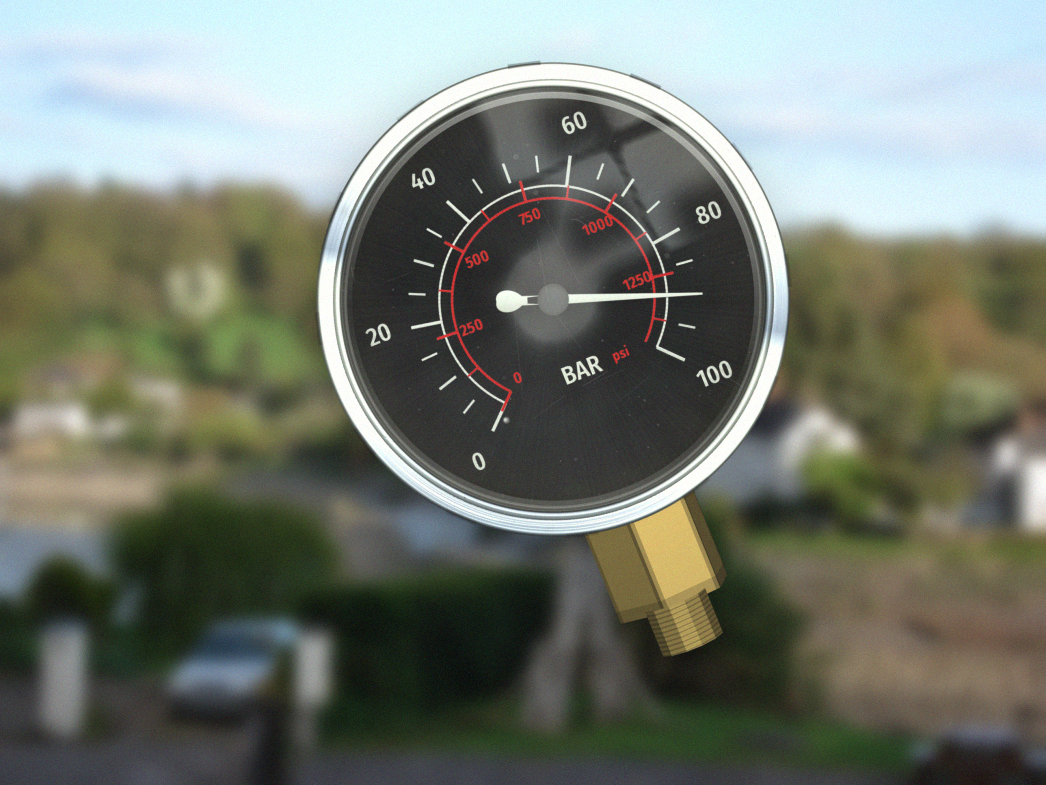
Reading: 90 bar
